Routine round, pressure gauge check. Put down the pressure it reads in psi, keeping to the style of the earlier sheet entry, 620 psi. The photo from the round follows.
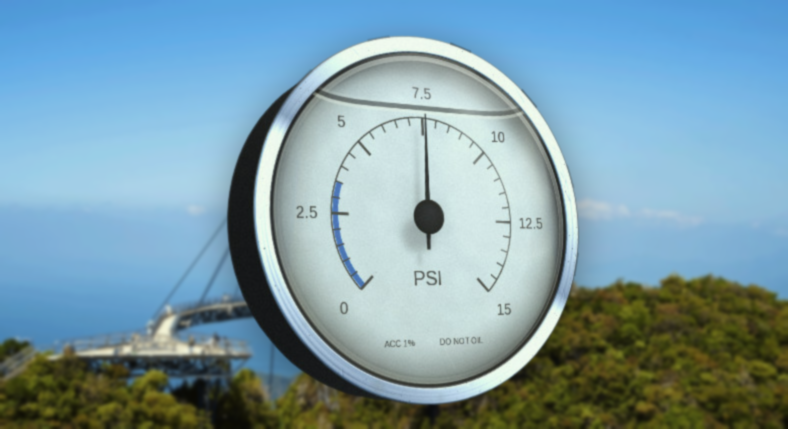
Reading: 7.5 psi
